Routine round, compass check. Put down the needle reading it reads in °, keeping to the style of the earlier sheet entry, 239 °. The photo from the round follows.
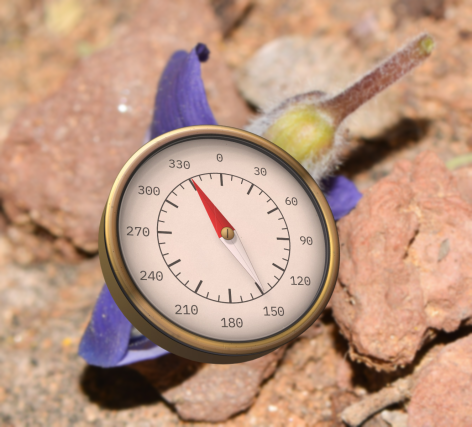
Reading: 330 °
